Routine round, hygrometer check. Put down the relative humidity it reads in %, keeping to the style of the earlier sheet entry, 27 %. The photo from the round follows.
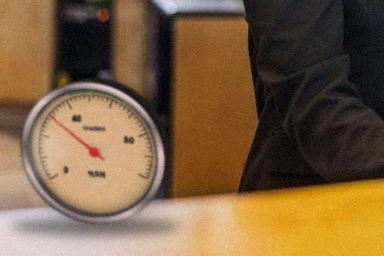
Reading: 30 %
